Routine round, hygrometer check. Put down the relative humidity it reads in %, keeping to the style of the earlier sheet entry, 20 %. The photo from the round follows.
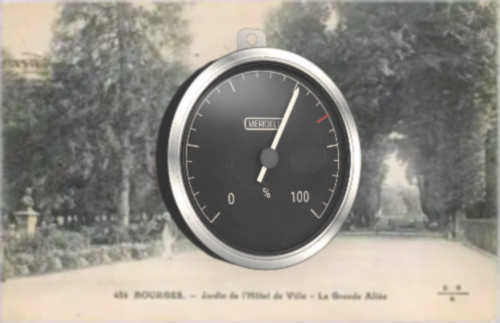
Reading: 60 %
